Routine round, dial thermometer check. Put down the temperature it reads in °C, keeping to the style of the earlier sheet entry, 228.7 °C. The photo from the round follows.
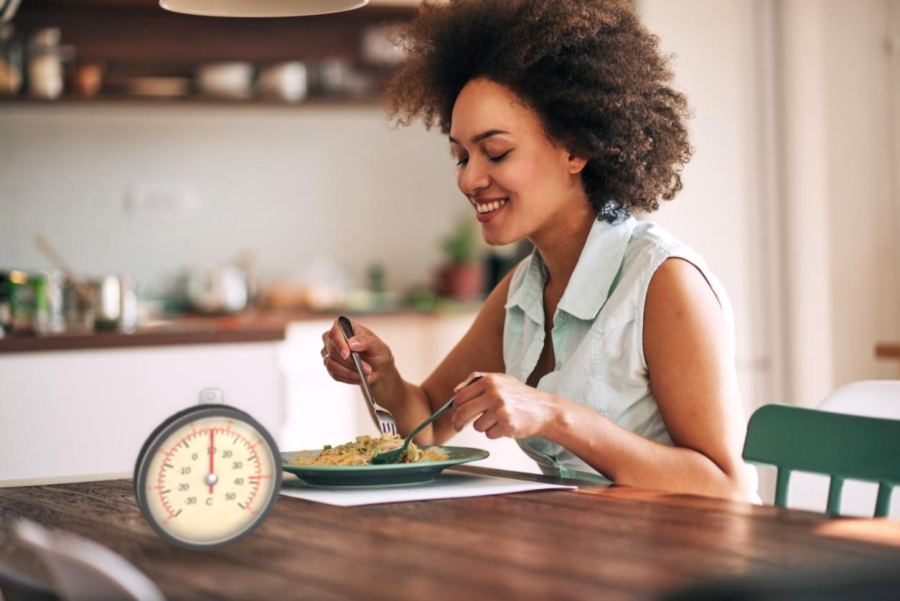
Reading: 10 °C
